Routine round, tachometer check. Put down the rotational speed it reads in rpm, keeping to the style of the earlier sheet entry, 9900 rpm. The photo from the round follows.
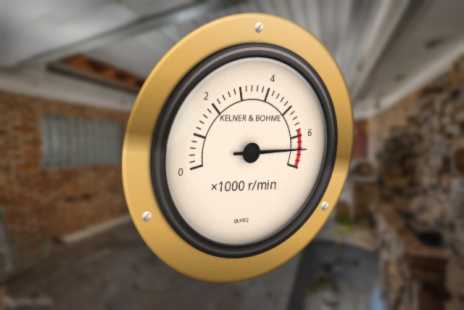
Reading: 6400 rpm
